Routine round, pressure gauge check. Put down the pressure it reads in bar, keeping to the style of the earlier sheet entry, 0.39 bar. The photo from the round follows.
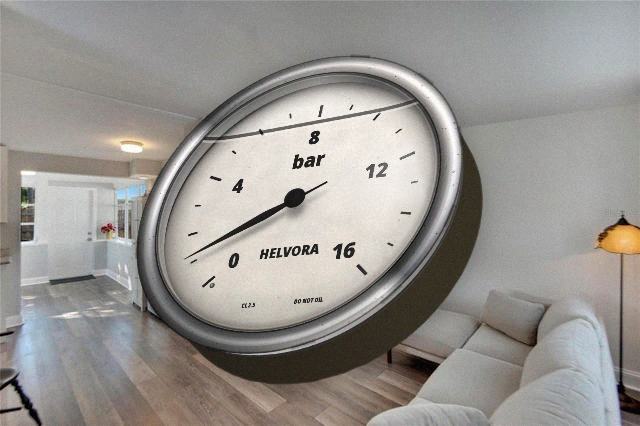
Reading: 1 bar
